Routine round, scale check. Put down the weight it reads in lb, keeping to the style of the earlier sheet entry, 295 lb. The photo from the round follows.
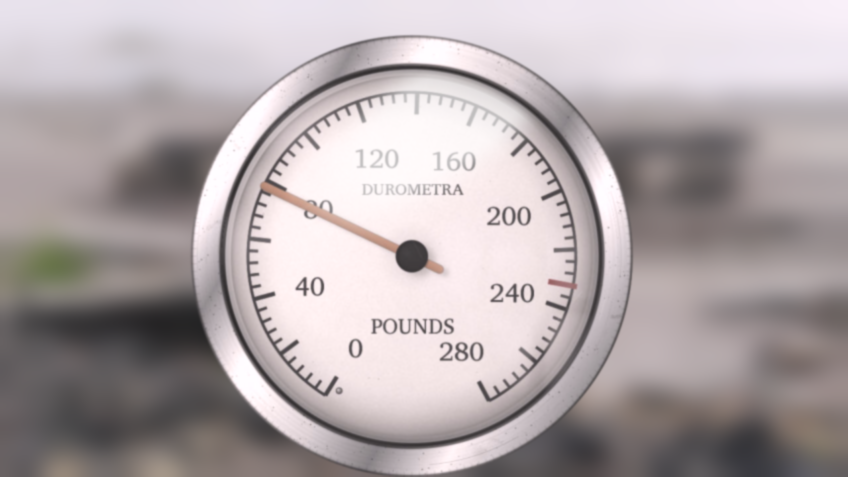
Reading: 78 lb
